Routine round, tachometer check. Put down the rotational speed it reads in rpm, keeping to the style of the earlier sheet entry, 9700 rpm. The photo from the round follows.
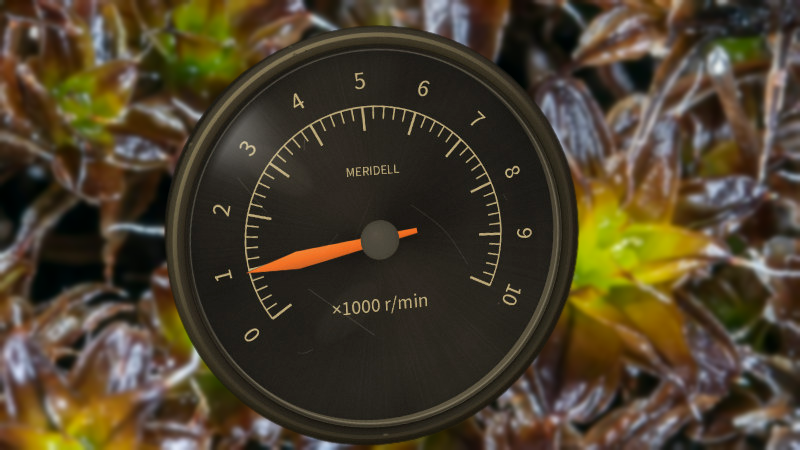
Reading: 1000 rpm
